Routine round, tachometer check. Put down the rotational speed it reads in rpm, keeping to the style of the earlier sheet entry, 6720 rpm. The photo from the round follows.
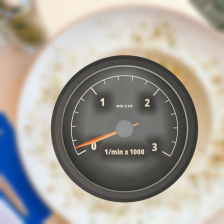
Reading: 100 rpm
